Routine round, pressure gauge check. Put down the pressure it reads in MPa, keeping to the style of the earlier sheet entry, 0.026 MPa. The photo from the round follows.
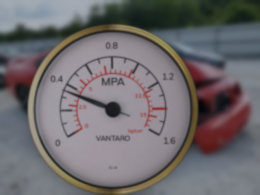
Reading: 0.35 MPa
